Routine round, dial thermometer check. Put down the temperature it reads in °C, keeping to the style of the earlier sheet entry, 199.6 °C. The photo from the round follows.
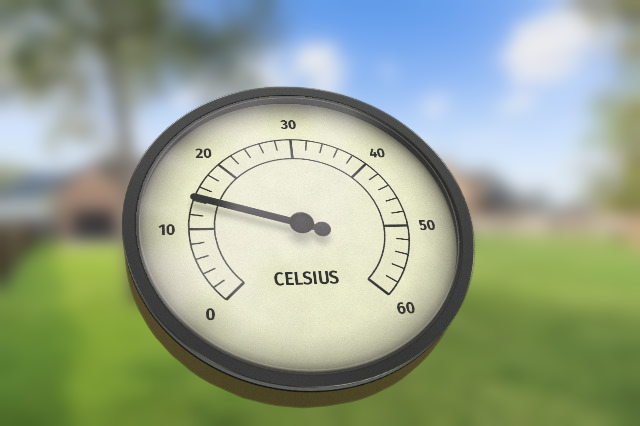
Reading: 14 °C
